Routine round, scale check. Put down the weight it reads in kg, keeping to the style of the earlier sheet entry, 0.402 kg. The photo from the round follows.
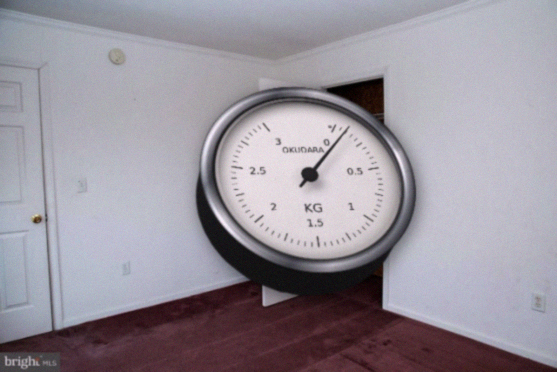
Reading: 0.1 kg
